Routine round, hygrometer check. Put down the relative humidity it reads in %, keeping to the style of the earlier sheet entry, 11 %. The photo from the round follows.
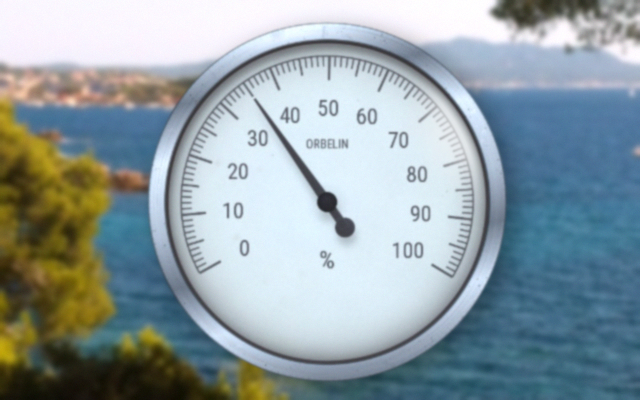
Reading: 35 %
